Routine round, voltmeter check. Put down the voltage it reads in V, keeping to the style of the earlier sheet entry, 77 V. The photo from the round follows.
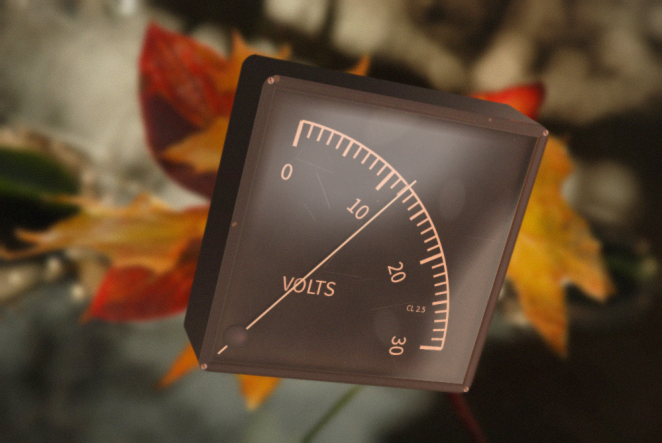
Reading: 12 V
